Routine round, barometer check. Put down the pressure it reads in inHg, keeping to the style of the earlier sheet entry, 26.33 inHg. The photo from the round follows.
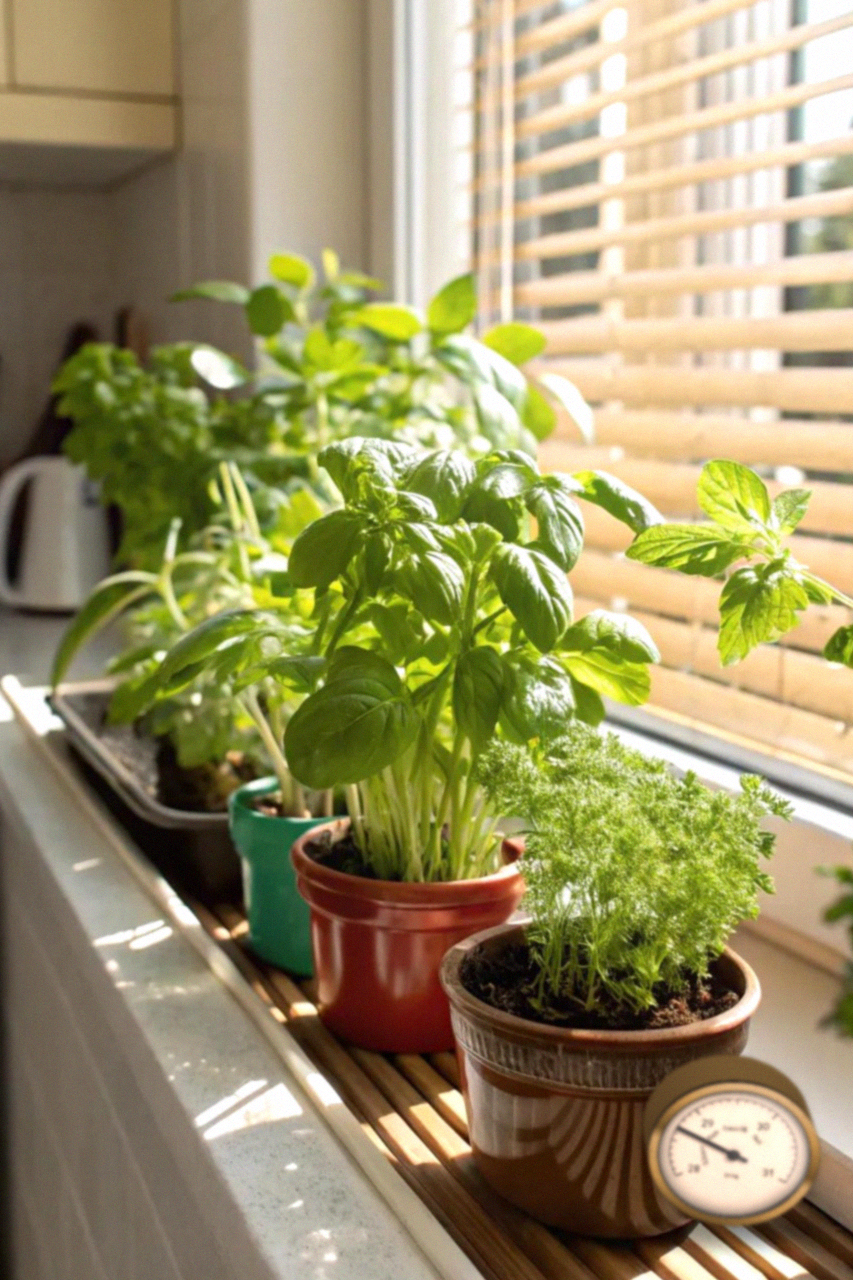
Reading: 28.7 inHg
